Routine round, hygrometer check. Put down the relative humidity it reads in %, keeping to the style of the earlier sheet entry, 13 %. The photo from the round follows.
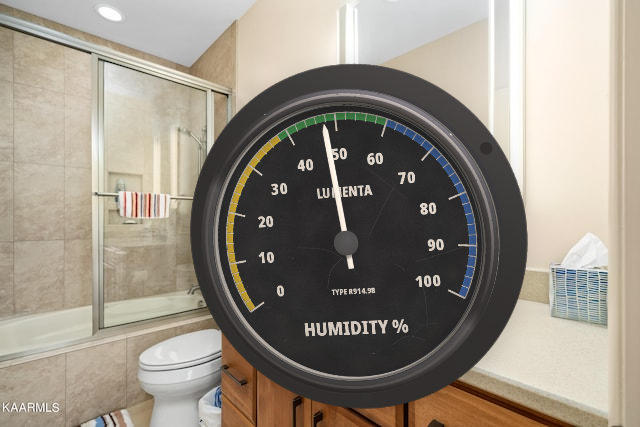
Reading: 48 %
